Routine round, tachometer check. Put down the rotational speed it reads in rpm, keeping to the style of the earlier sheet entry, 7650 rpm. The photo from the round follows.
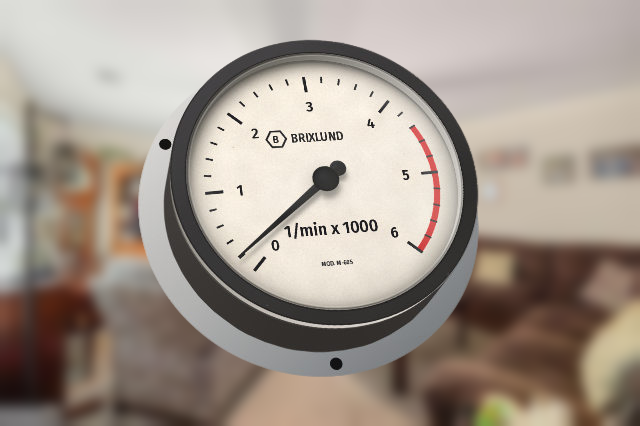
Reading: 200 rpm
